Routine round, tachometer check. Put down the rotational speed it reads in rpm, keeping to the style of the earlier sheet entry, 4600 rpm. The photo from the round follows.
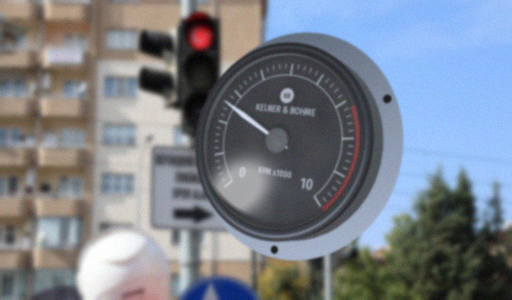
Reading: 2600 rpm
